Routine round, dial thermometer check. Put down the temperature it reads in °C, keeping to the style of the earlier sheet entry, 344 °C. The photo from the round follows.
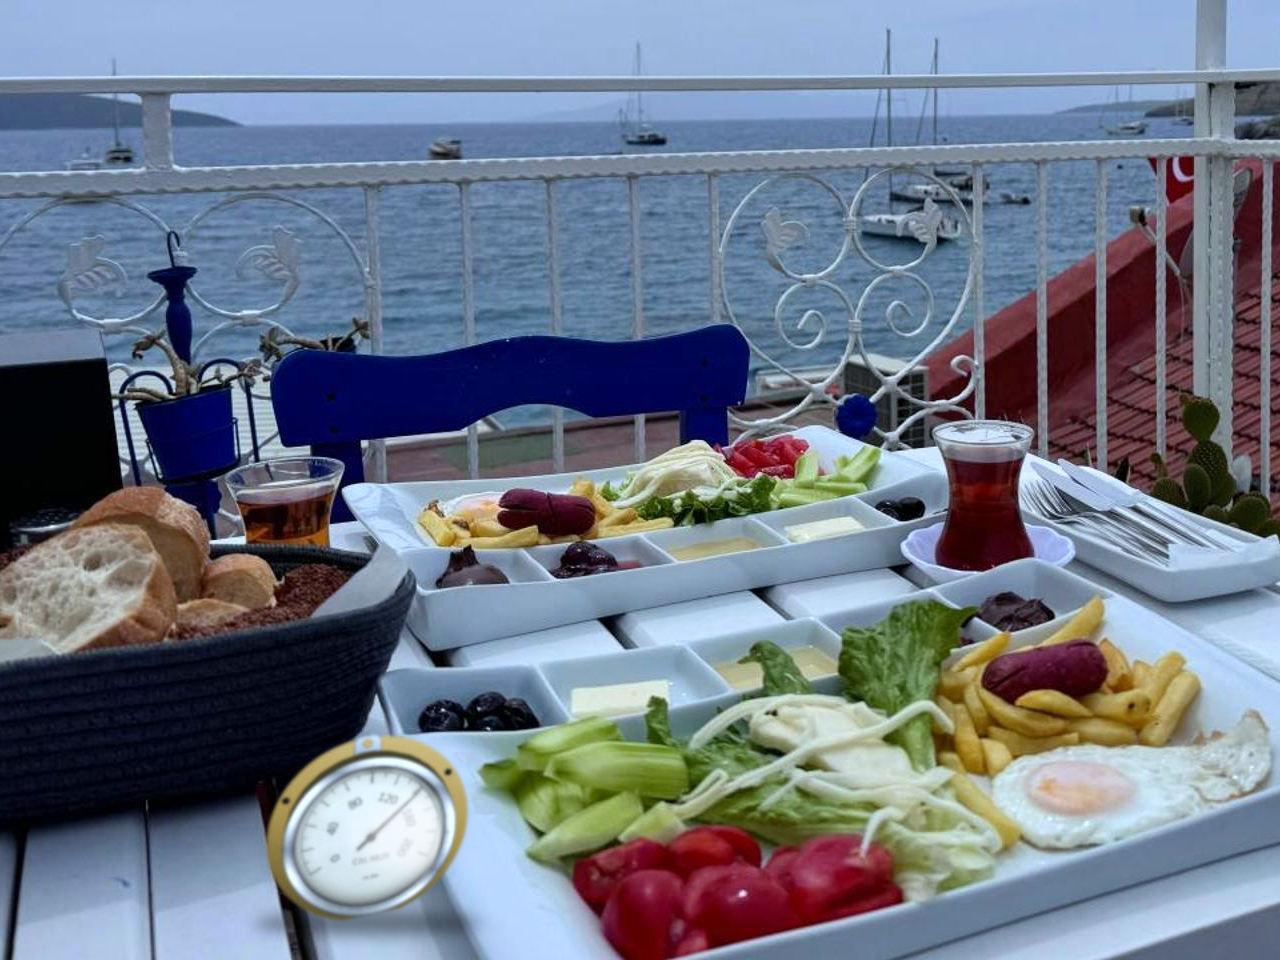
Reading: 140 °C
